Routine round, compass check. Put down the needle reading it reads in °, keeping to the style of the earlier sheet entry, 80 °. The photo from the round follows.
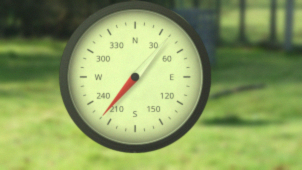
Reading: 220 °
